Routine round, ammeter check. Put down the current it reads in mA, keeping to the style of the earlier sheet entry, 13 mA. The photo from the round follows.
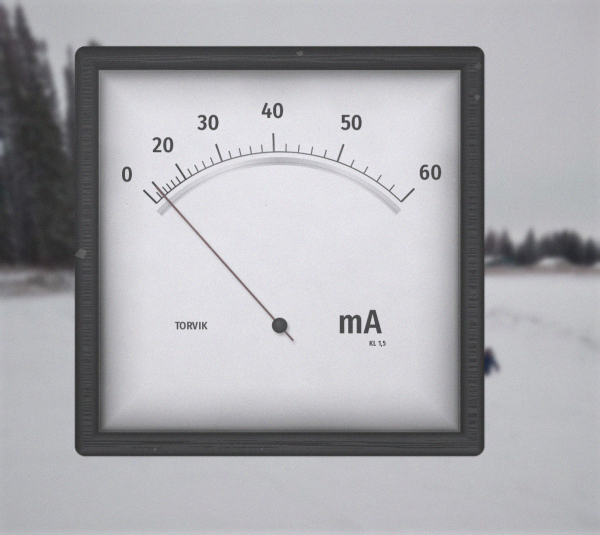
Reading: 10 mA
